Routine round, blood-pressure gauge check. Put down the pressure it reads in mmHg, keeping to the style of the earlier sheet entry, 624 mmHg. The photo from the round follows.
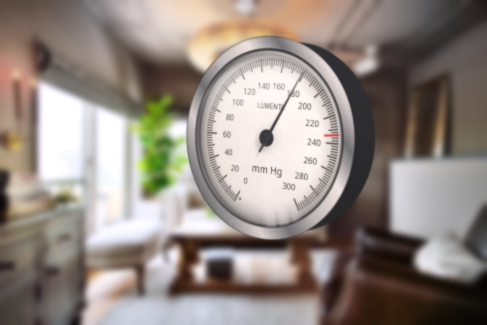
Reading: 180 mmHg
